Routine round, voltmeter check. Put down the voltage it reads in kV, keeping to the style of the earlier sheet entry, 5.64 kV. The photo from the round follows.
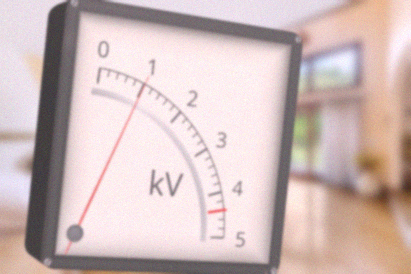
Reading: 1 kV
